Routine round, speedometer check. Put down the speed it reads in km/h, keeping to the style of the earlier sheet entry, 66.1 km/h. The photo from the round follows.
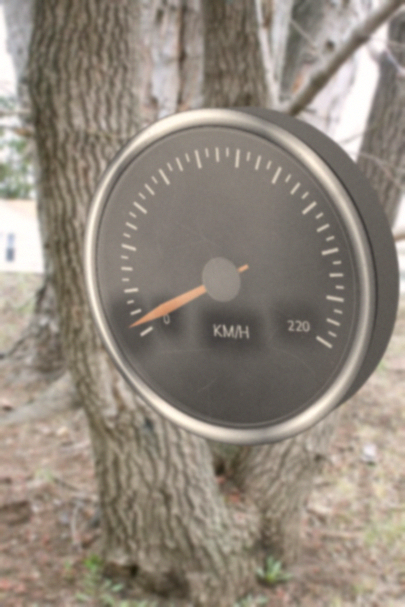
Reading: 5 km/h
